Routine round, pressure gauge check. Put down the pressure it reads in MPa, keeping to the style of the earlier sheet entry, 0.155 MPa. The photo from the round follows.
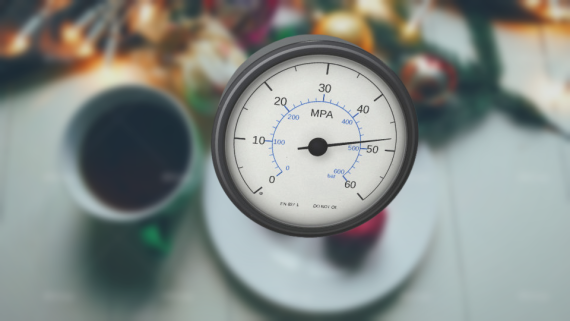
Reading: 47.5 MPa
